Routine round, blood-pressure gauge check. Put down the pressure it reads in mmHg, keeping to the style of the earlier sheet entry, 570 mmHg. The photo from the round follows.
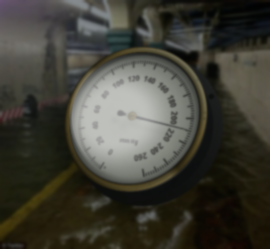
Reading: 210 mmHg
